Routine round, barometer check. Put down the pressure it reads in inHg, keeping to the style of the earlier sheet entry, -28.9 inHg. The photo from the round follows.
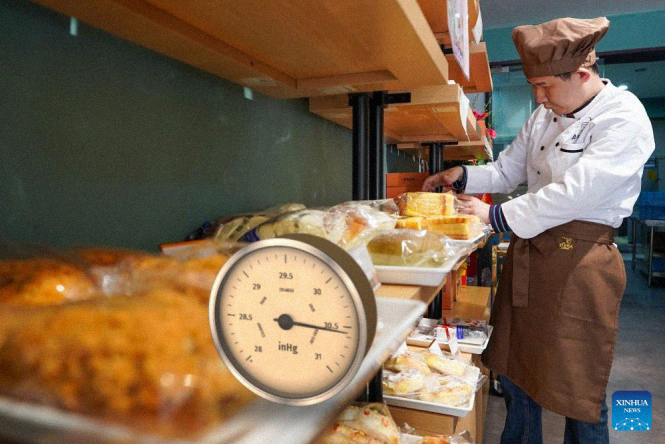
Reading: 30.55 inHg
